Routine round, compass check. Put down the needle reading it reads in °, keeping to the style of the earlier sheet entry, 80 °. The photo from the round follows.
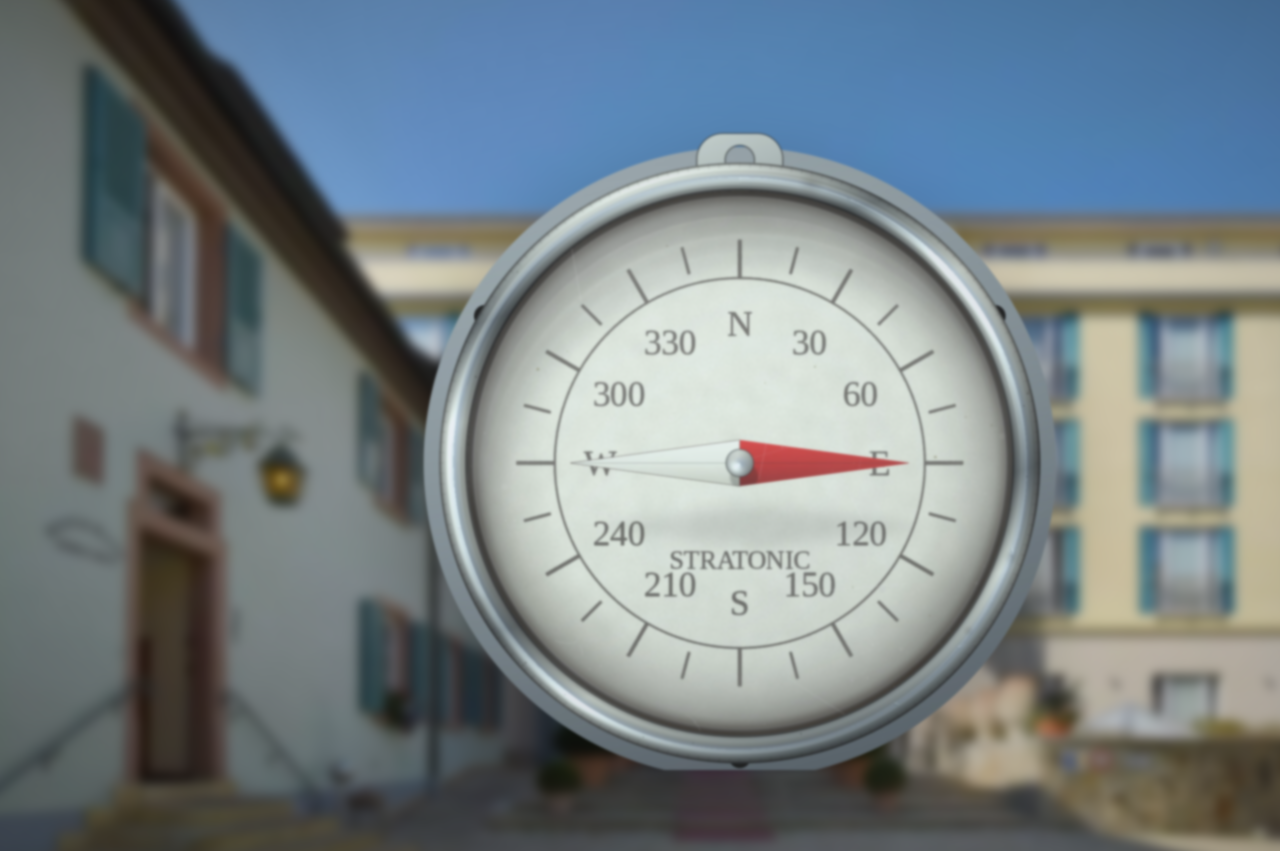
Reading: 90 °
